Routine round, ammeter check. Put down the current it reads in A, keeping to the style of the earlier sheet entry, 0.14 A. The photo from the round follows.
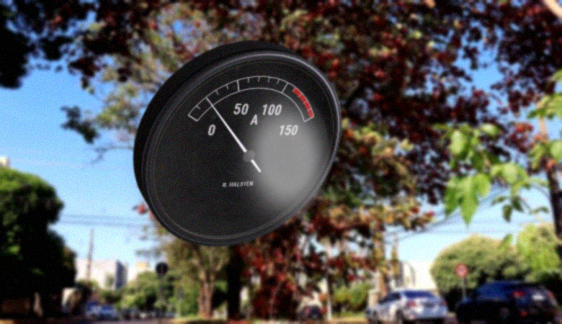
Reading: 20 A
